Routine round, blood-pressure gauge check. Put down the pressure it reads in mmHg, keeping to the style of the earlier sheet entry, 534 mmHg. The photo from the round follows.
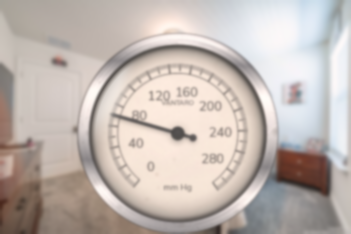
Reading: 70 mmHg
